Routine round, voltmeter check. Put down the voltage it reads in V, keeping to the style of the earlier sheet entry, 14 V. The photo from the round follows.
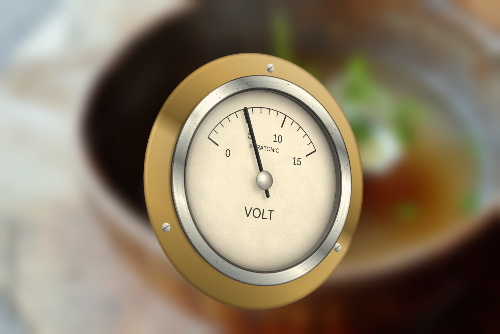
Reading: 5 V
